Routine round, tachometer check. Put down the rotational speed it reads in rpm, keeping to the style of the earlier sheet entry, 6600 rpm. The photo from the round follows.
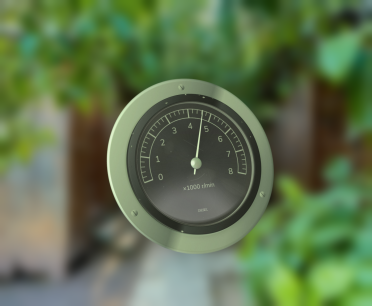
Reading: 4600 rpm
